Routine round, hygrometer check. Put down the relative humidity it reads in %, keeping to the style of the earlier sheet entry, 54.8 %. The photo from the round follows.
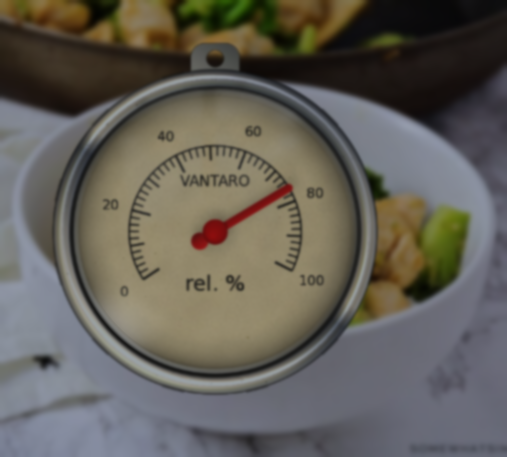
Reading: 76 %
